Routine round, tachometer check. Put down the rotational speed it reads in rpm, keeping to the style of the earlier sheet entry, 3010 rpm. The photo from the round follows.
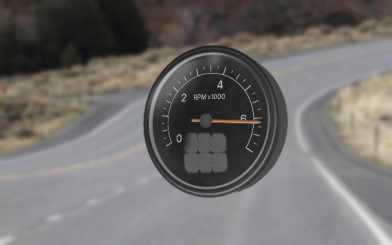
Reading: 6125 rpm
